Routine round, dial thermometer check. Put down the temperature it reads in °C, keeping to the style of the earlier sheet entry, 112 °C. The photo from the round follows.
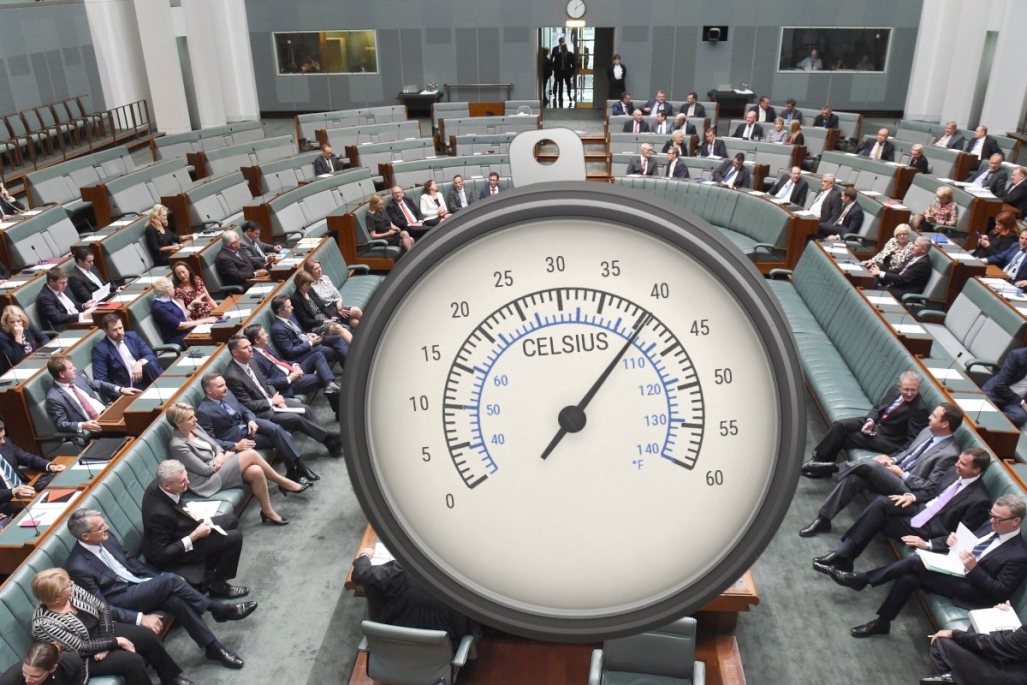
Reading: 40.5 °C
